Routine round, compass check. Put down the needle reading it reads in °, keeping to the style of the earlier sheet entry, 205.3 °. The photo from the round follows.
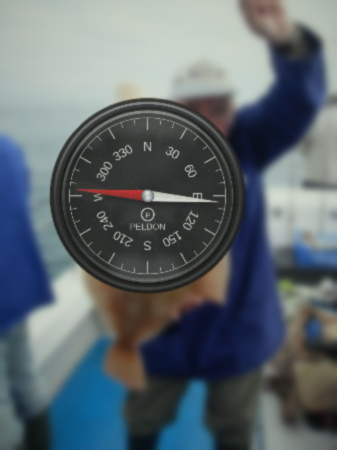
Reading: 275 °
